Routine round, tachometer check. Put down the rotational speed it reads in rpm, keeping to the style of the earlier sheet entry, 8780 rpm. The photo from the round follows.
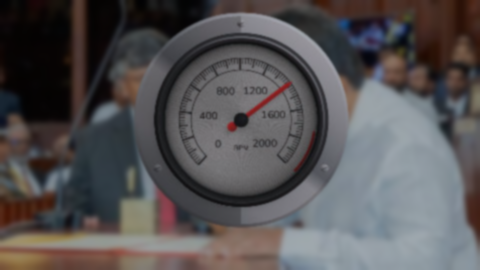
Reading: 1400 rpm
